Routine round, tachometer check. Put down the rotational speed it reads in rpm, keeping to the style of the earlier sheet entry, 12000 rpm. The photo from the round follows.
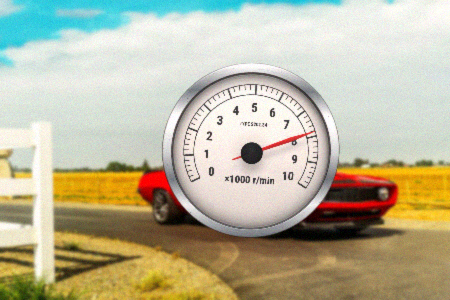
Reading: 7800 rpm
